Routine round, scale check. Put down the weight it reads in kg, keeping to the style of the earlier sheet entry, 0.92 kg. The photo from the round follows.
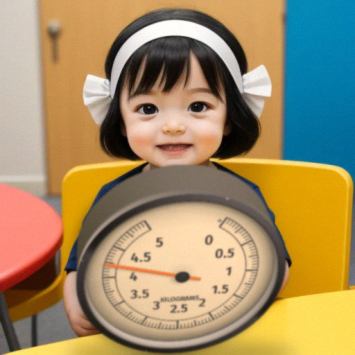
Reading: 4.25 kg
